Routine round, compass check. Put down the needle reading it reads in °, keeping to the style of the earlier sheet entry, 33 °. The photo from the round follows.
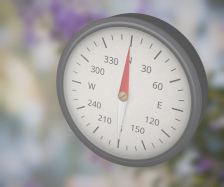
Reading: 0 °
